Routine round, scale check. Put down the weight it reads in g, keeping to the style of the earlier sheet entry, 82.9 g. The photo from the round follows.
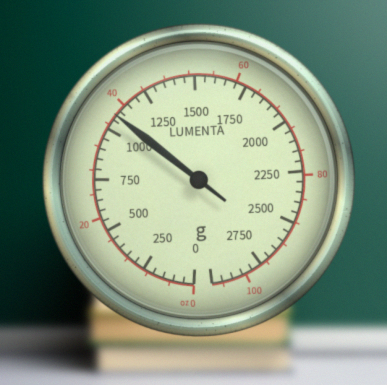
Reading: 1075 g
